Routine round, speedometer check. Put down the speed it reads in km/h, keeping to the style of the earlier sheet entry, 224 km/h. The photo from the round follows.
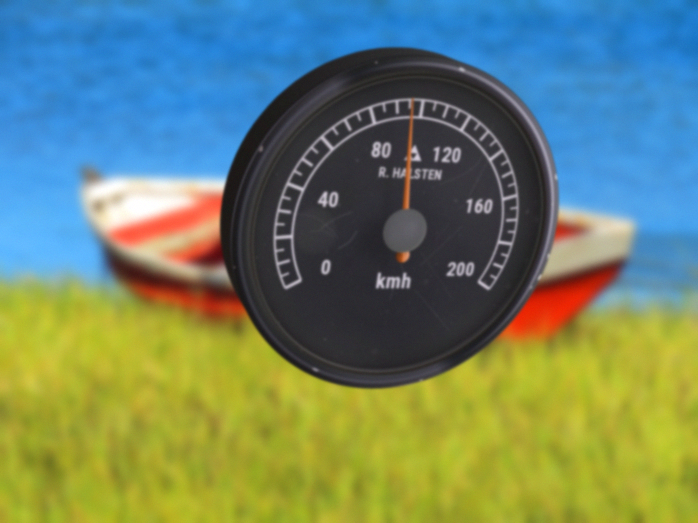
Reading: 95 km/h
